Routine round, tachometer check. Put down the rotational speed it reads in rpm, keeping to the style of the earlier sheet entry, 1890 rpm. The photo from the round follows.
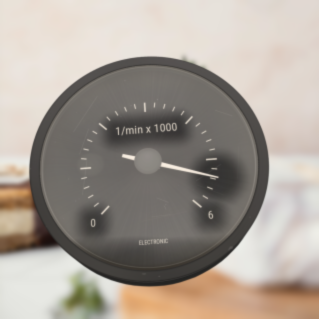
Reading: 5400 rpm
